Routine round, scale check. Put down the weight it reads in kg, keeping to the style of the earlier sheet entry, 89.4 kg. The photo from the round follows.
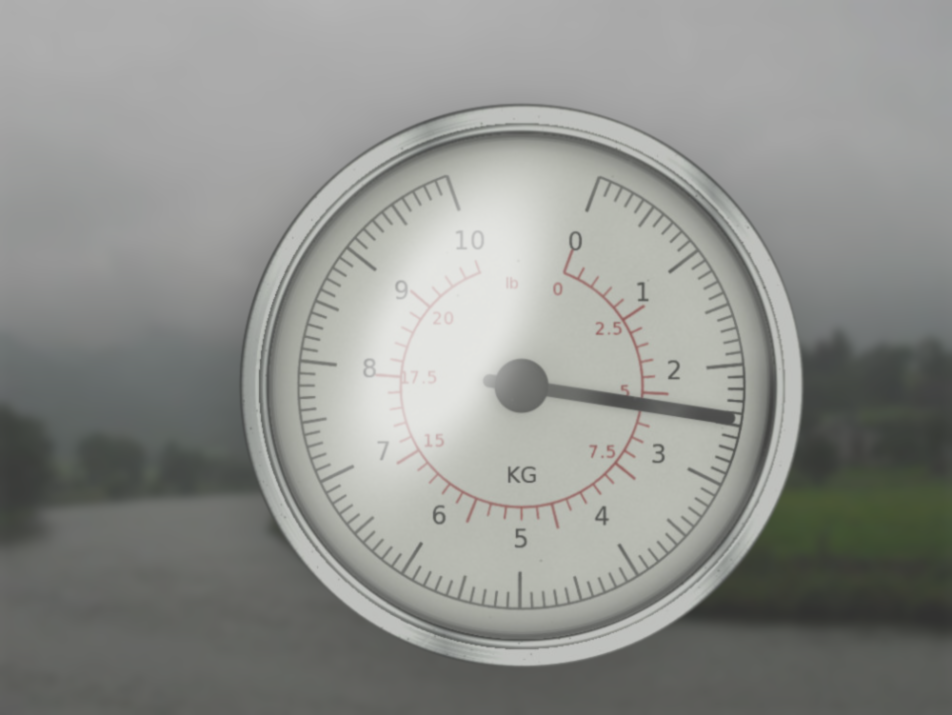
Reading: 2.45 kg
